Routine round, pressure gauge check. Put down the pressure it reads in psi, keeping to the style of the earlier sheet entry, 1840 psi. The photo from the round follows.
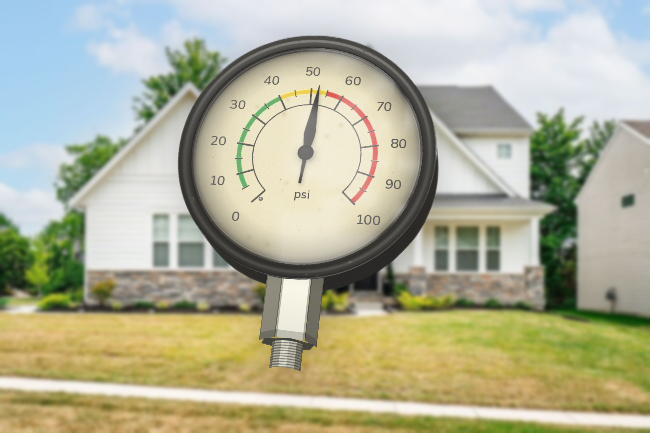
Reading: 52.5 psi
